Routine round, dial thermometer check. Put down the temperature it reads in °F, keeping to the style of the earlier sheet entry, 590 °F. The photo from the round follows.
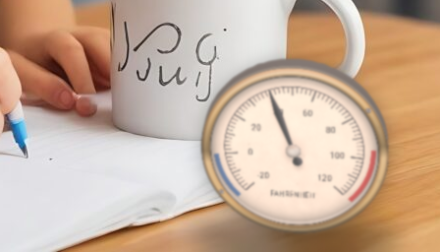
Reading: 40 °F
